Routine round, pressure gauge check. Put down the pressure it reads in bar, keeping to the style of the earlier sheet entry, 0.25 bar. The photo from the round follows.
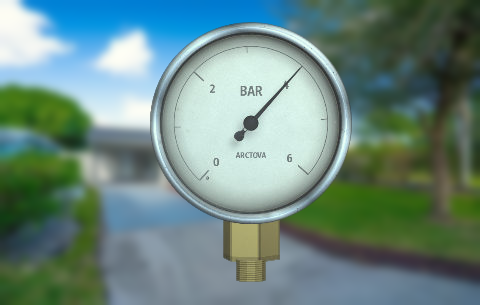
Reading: 4 bar
